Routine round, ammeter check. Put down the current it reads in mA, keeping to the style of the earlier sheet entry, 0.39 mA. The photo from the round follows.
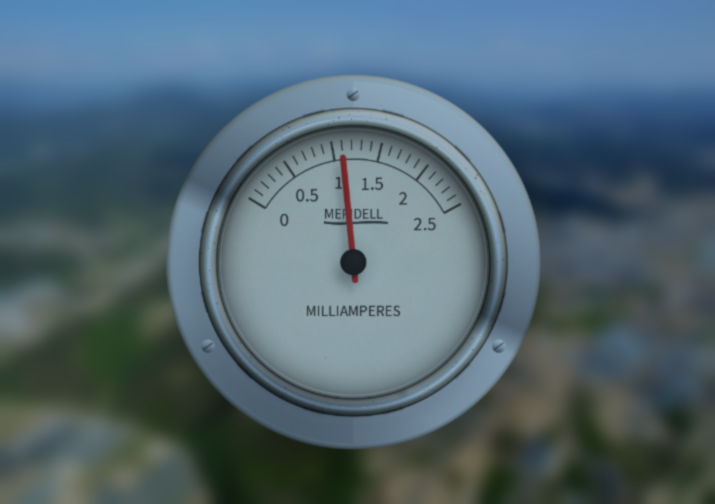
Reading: 1.1 mA
